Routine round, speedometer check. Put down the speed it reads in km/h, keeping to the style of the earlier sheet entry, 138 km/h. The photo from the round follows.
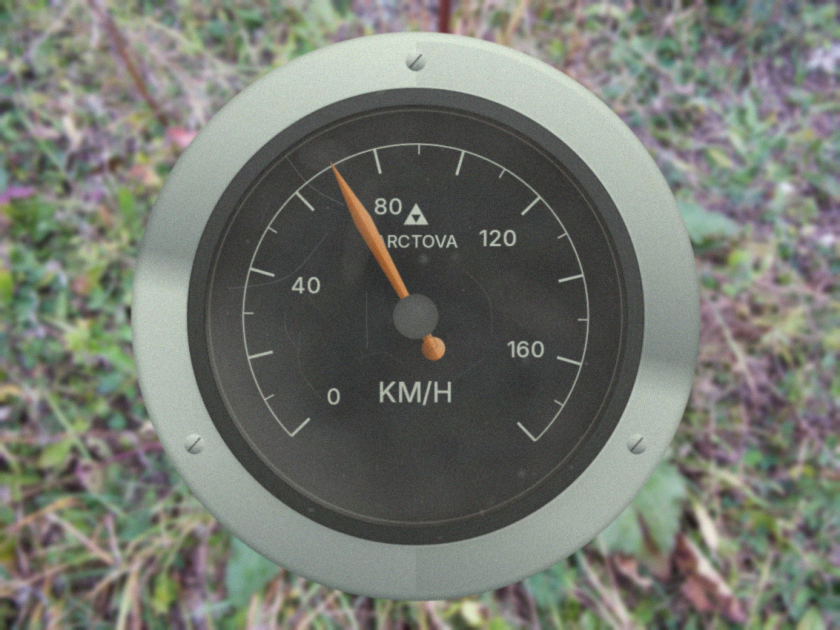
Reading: 70 km/h
